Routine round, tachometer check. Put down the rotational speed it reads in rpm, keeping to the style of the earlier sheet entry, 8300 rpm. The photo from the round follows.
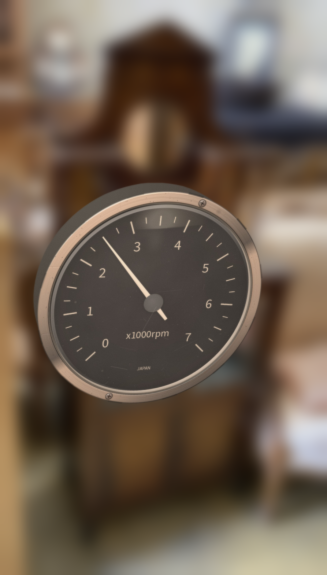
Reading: 2500 rpm
